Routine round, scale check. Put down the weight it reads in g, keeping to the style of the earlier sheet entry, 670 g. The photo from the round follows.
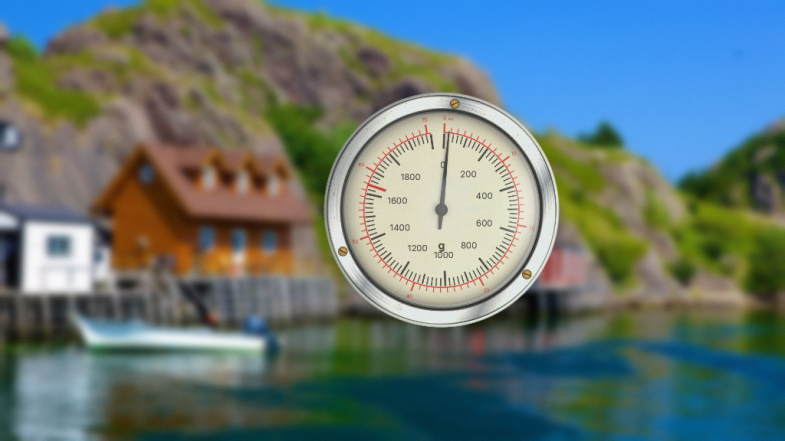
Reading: 20 g
